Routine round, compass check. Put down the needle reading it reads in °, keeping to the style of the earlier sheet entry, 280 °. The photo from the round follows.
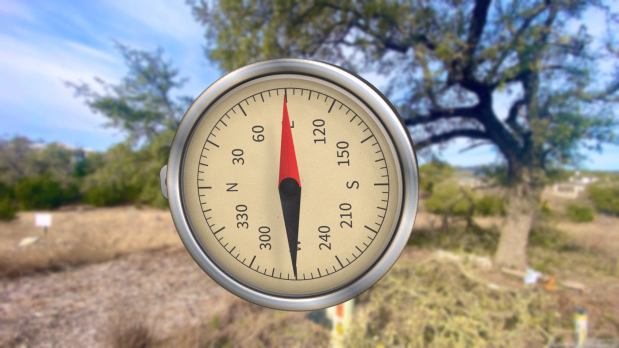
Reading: 90 °
